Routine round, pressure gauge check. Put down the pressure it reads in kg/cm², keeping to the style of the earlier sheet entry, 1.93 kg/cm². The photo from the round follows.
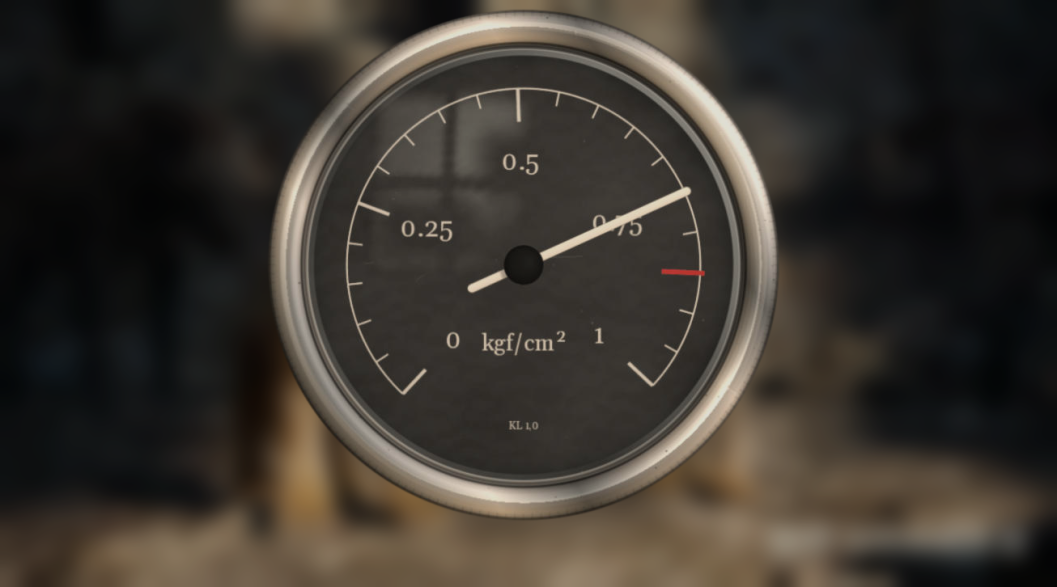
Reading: 0.75 kg/cm²
